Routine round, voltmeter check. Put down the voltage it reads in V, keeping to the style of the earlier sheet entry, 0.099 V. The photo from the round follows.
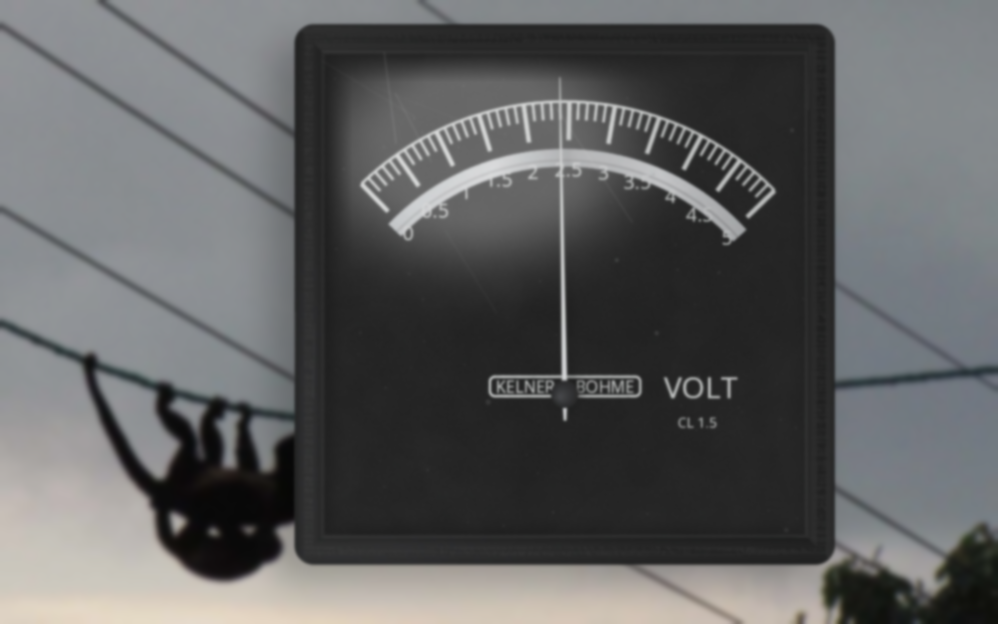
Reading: 2.4 V
